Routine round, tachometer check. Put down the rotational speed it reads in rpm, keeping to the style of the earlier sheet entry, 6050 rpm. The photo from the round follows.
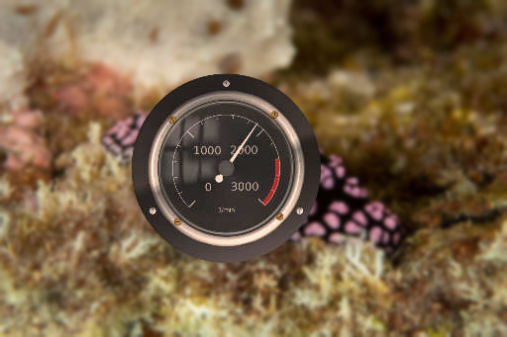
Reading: 1900 rpm
